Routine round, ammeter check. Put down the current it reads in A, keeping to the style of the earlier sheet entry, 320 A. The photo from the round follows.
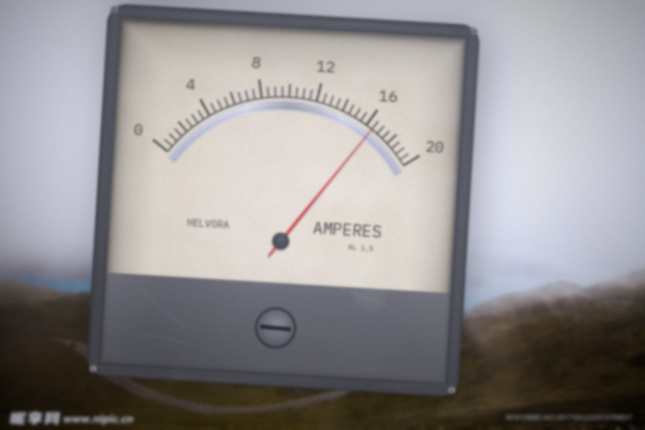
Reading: 16.5 A
